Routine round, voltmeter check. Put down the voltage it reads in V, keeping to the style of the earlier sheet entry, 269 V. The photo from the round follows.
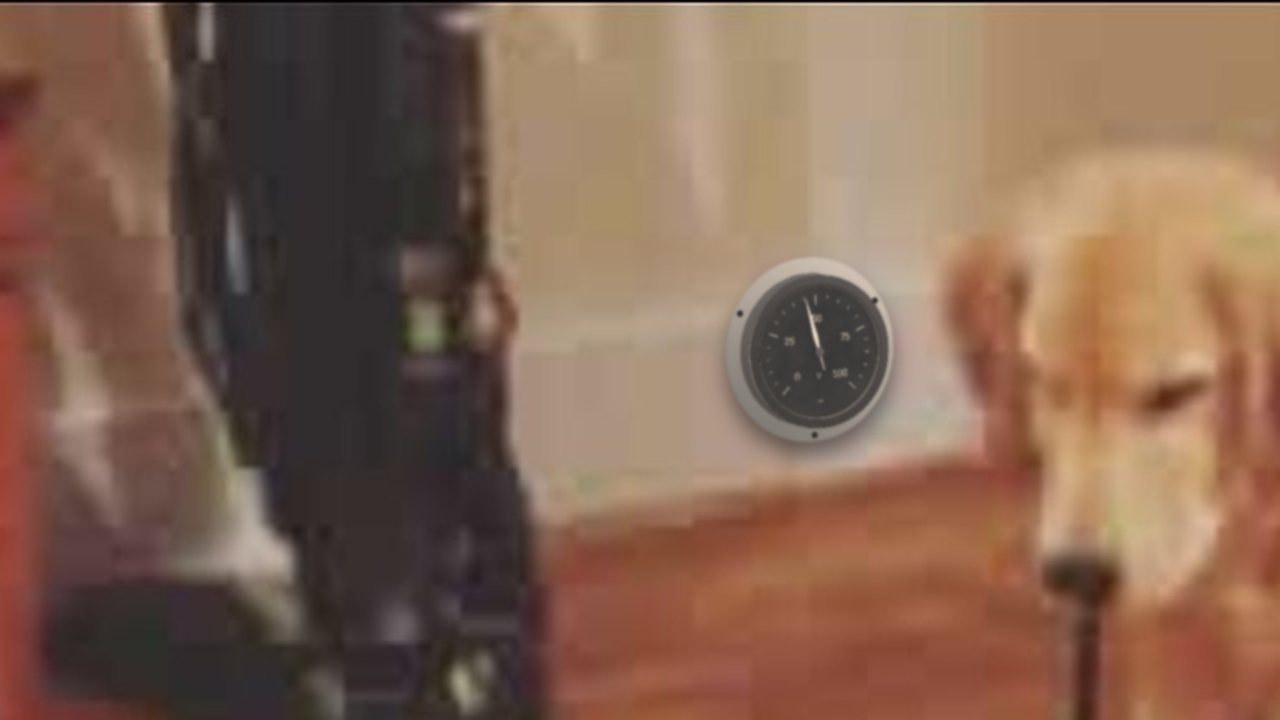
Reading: 45 V
